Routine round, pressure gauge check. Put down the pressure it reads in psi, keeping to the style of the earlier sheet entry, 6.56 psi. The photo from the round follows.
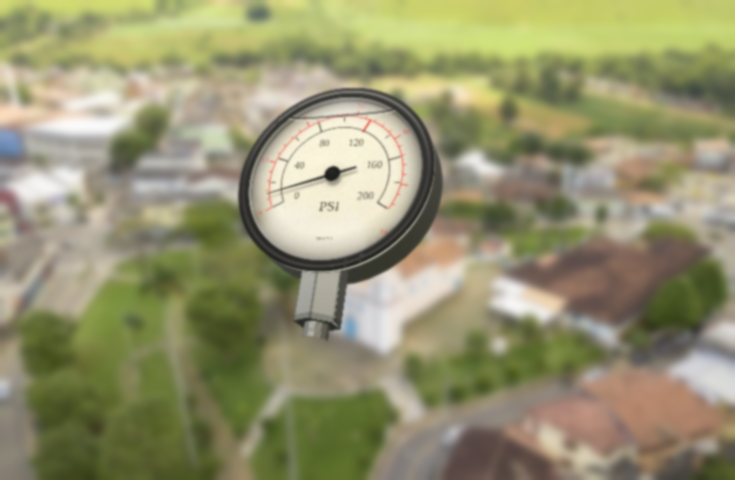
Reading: 10 psi
